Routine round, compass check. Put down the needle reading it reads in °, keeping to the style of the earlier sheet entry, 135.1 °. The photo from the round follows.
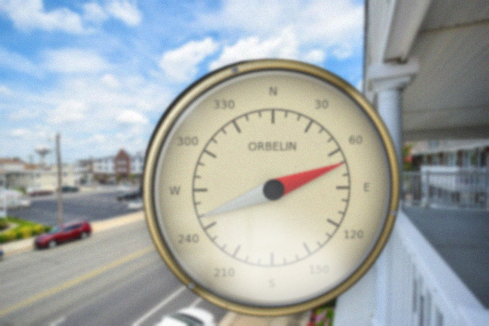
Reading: 70 °
